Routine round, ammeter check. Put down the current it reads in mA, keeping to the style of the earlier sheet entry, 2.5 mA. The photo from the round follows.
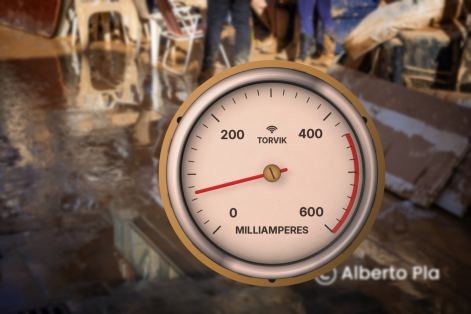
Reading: 70 mA
